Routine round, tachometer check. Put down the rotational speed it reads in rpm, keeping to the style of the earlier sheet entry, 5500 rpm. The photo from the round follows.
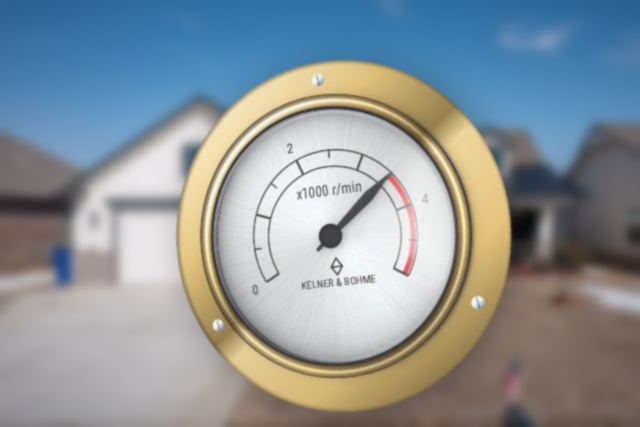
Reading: 3500 rpm
